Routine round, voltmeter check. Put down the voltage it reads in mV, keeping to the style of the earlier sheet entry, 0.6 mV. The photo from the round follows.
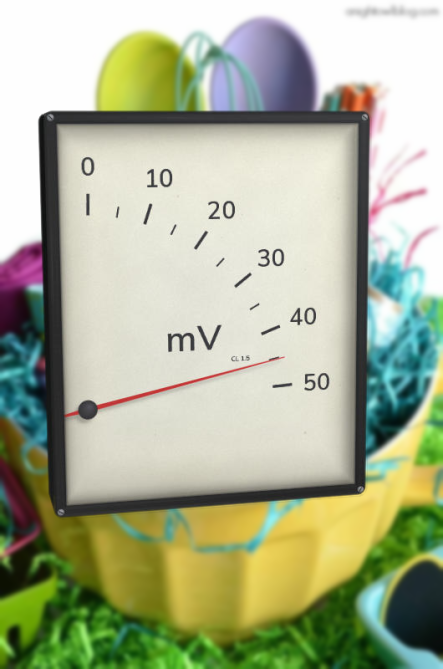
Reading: 45 mV
